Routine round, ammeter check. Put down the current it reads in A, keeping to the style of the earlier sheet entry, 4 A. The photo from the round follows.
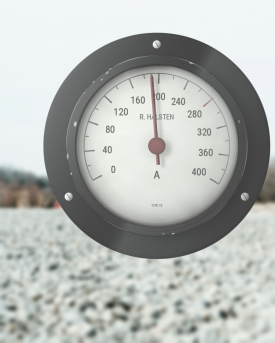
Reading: 190 A
